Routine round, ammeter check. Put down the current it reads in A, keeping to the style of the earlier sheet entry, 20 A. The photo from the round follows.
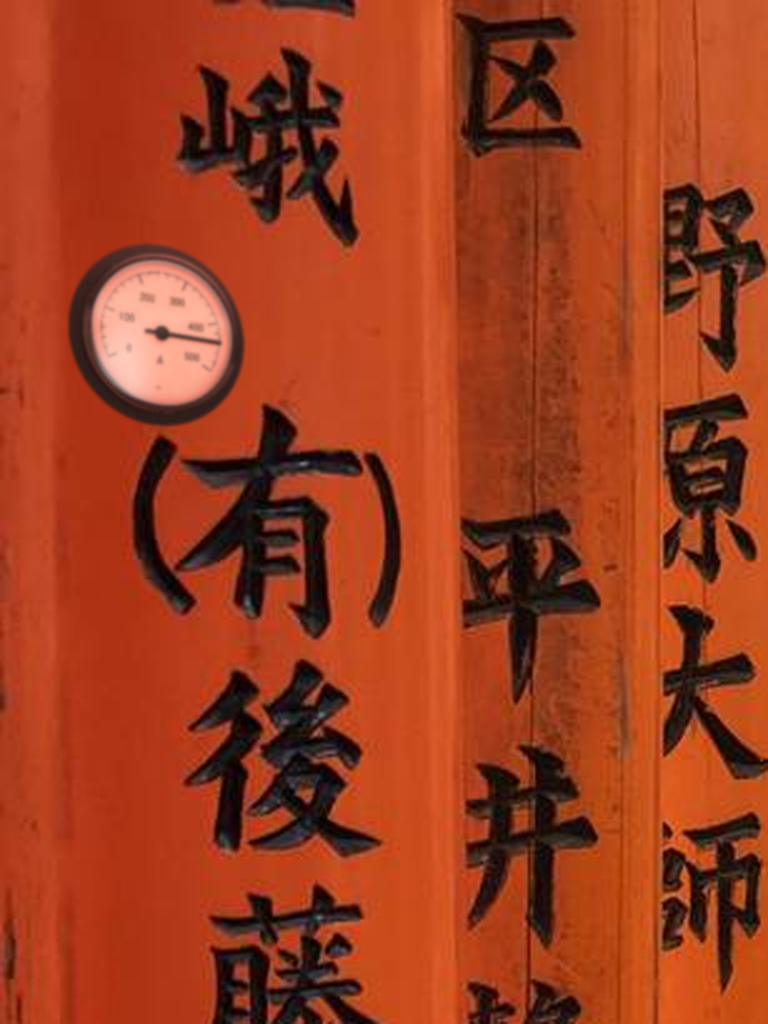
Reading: 440 A
